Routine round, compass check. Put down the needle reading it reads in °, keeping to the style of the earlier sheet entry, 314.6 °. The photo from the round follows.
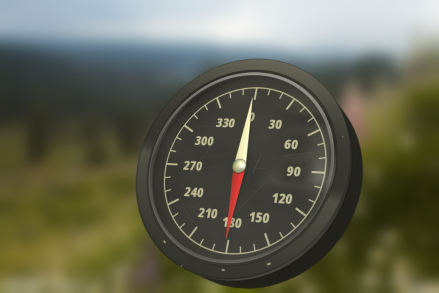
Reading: 180 °
